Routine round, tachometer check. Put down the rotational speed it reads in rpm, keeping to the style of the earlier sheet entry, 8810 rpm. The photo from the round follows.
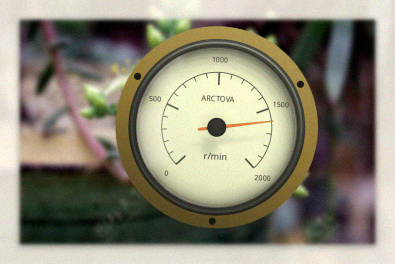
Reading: 1600 rpm
